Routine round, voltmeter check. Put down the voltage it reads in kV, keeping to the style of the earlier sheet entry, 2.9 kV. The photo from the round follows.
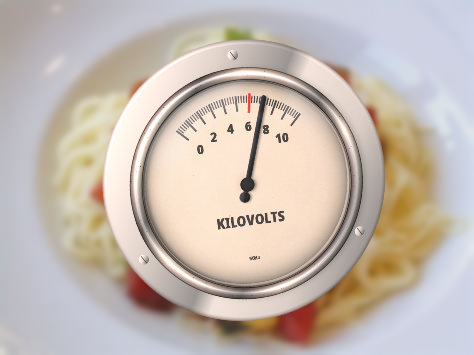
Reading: 7 kV
